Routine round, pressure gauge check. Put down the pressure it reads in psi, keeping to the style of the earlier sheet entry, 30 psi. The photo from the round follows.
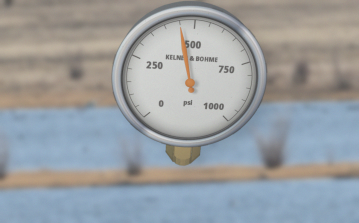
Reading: 450 psi
